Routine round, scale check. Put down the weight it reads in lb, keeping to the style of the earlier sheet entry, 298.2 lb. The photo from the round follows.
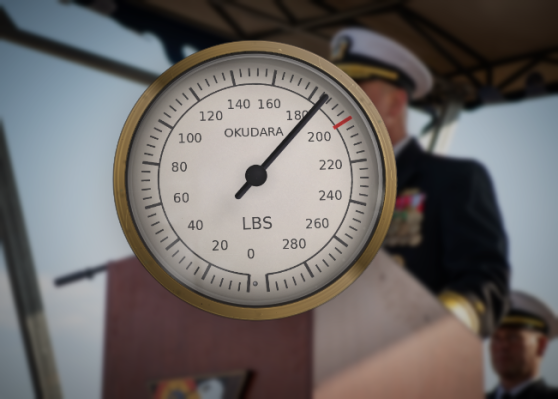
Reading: 186 lb
